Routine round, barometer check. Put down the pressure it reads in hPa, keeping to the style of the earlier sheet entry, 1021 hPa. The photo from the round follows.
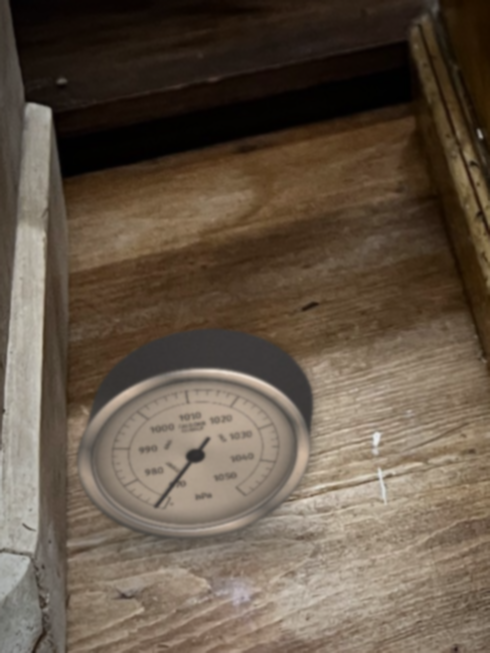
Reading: 972 hPa
